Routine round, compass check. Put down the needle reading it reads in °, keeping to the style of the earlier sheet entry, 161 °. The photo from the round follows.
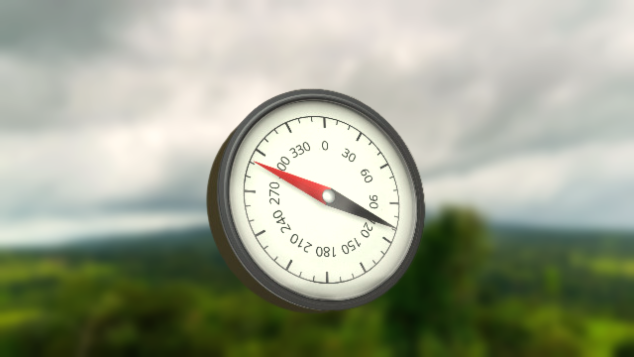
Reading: 290 °
